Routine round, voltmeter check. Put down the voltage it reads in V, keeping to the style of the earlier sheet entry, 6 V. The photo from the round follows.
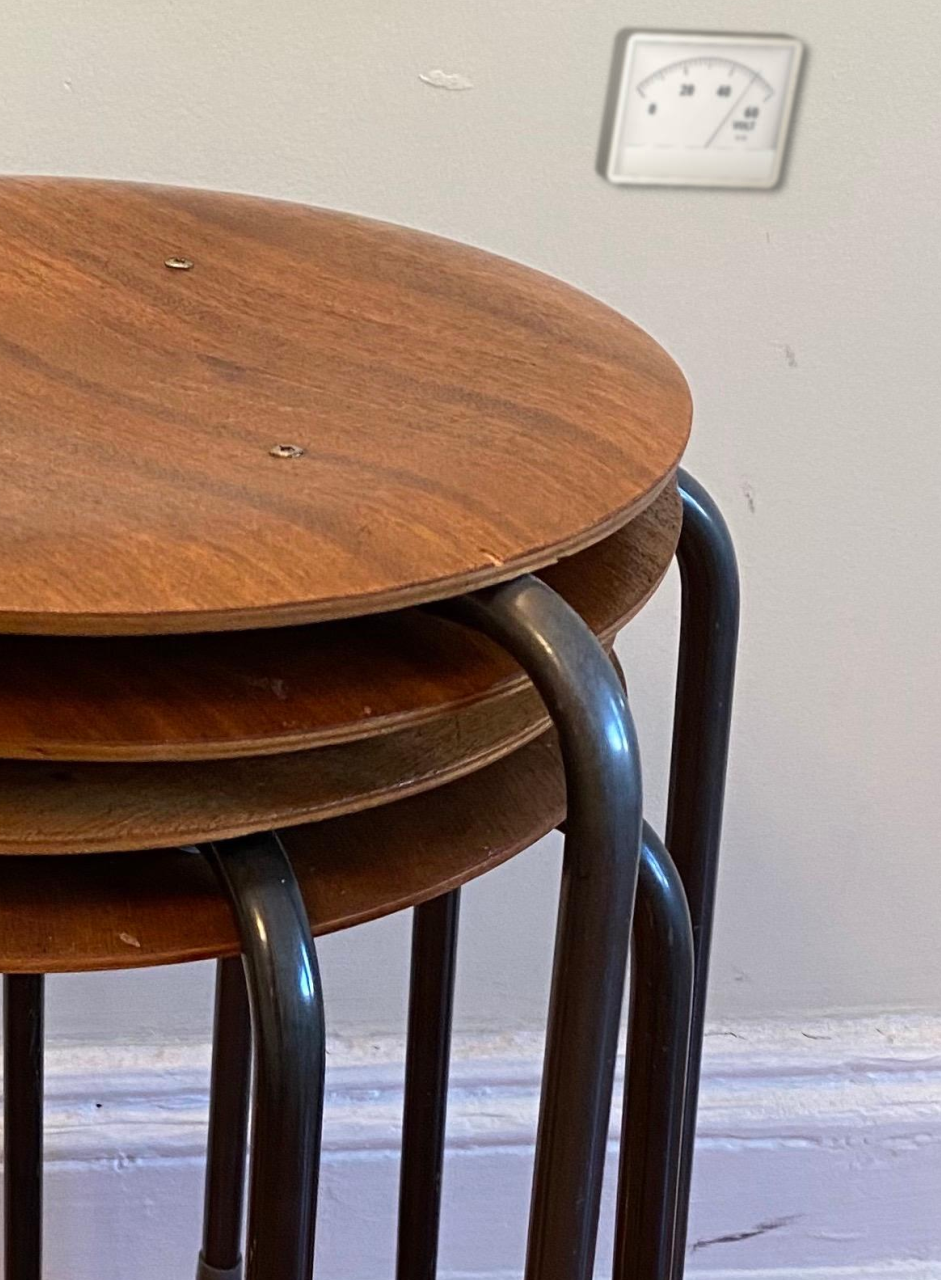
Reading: 50 V
